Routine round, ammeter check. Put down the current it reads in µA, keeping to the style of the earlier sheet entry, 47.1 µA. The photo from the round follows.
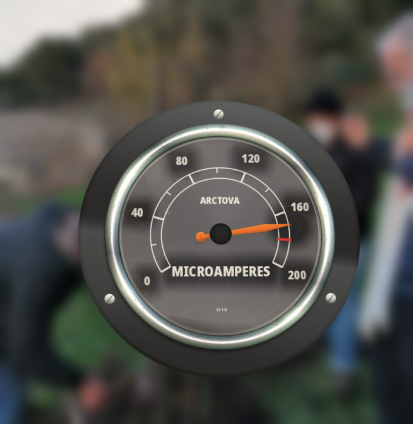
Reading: 170 µA
